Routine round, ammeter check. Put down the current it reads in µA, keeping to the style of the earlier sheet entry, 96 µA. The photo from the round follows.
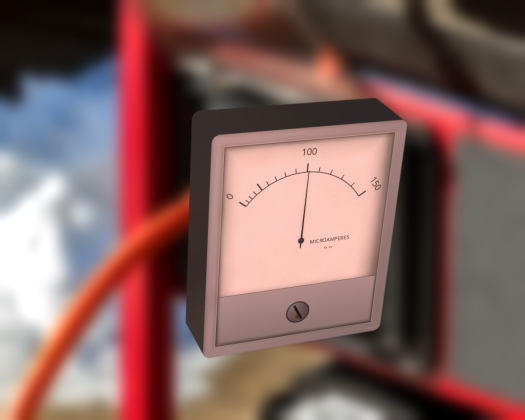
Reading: 100 µA
